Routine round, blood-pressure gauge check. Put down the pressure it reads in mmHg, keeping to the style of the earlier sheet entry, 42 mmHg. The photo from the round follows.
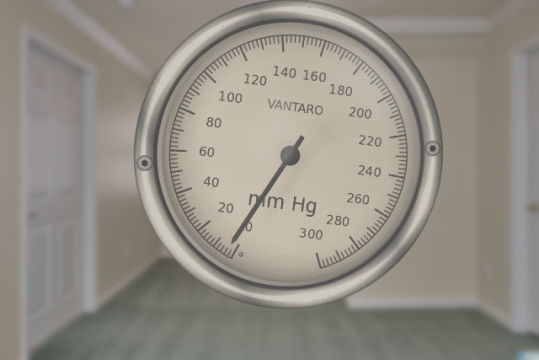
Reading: 4 mmHg
